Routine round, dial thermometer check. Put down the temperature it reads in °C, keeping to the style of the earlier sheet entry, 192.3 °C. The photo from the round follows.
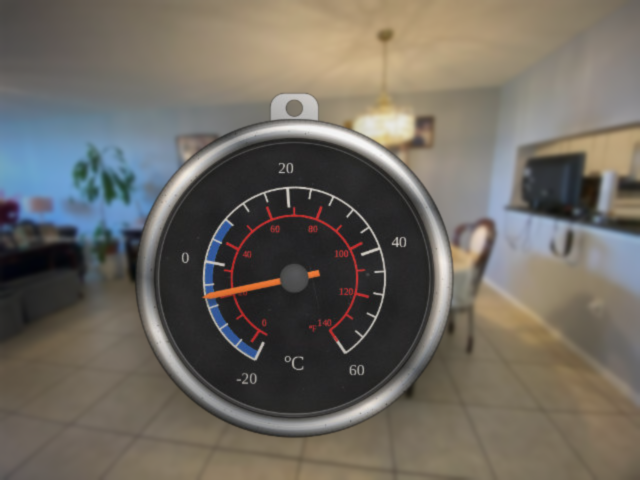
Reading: -6 °C
